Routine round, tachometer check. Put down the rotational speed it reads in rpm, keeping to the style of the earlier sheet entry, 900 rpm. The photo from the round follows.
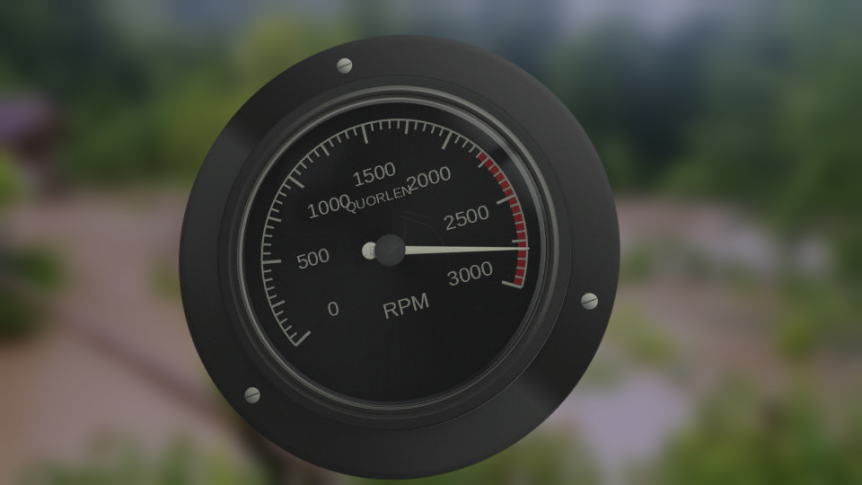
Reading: 2800 rpm
